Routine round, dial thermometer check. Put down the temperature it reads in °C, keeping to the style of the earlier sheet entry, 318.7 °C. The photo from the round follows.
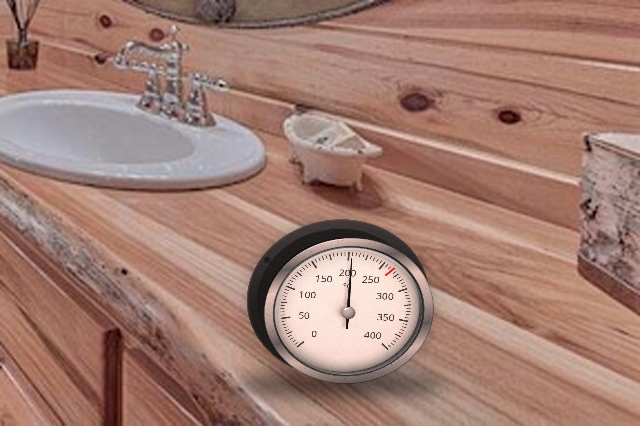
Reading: 200 °C
